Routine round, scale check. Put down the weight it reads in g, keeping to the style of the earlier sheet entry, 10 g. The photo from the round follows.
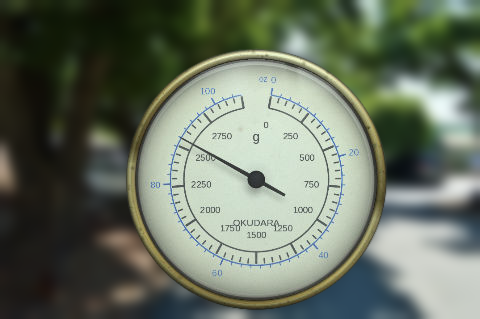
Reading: 2550 g
